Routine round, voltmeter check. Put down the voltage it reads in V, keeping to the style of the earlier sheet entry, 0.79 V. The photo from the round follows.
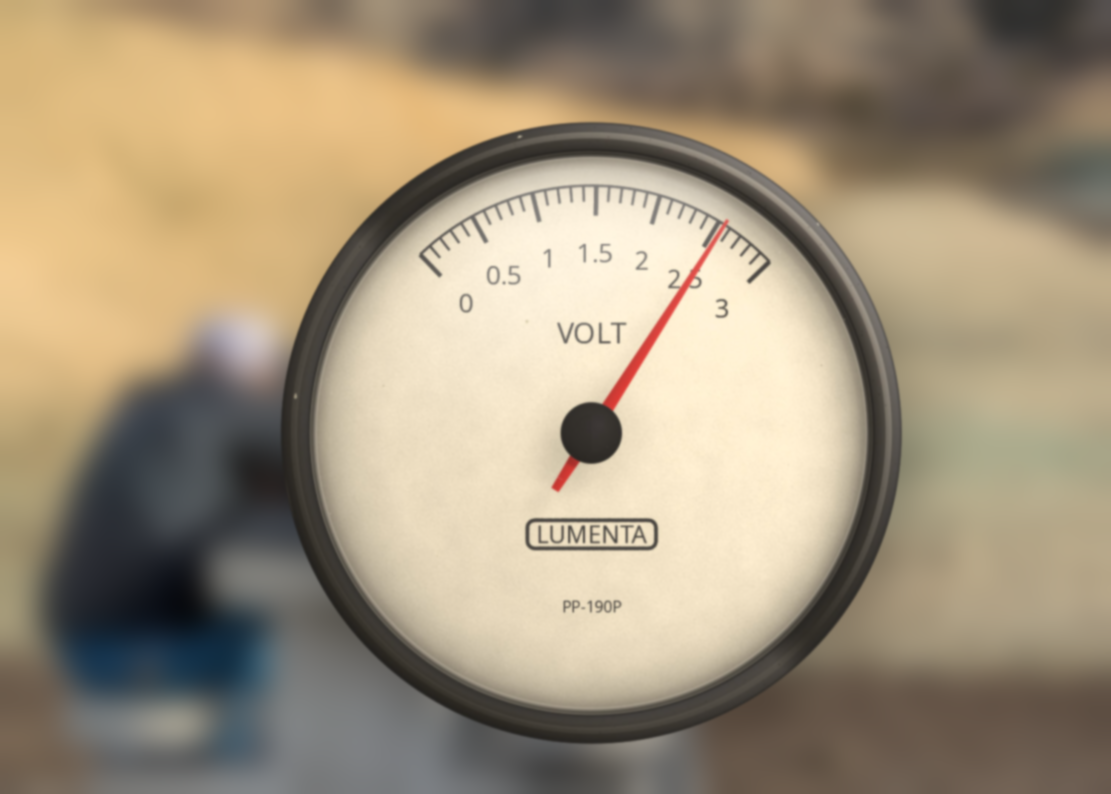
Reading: 2.55 V
